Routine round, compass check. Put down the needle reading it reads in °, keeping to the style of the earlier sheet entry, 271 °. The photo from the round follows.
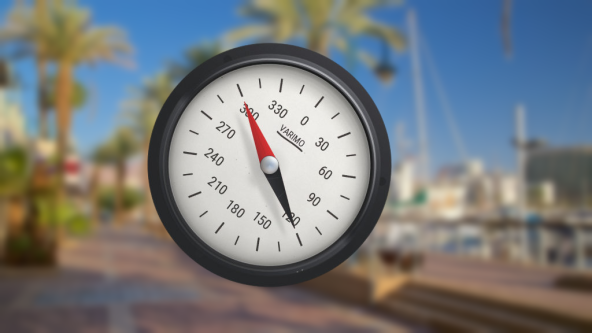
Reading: 300 °
